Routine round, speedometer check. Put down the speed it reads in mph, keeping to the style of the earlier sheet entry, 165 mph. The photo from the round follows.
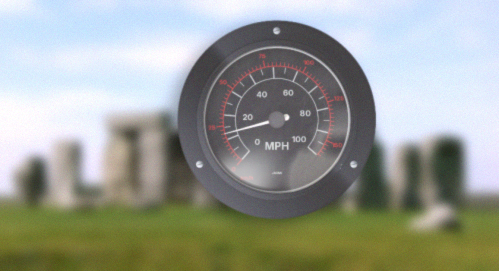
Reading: 12.5 mph
